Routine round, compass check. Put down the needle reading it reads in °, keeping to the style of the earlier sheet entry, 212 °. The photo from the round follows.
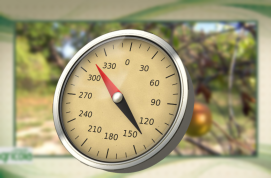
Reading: 315 °
